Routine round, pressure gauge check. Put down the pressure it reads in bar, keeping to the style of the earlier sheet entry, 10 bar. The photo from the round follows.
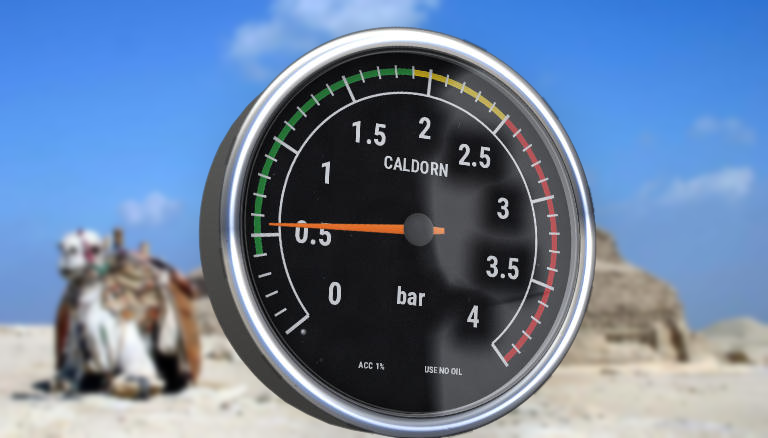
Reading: 0.55 bar
